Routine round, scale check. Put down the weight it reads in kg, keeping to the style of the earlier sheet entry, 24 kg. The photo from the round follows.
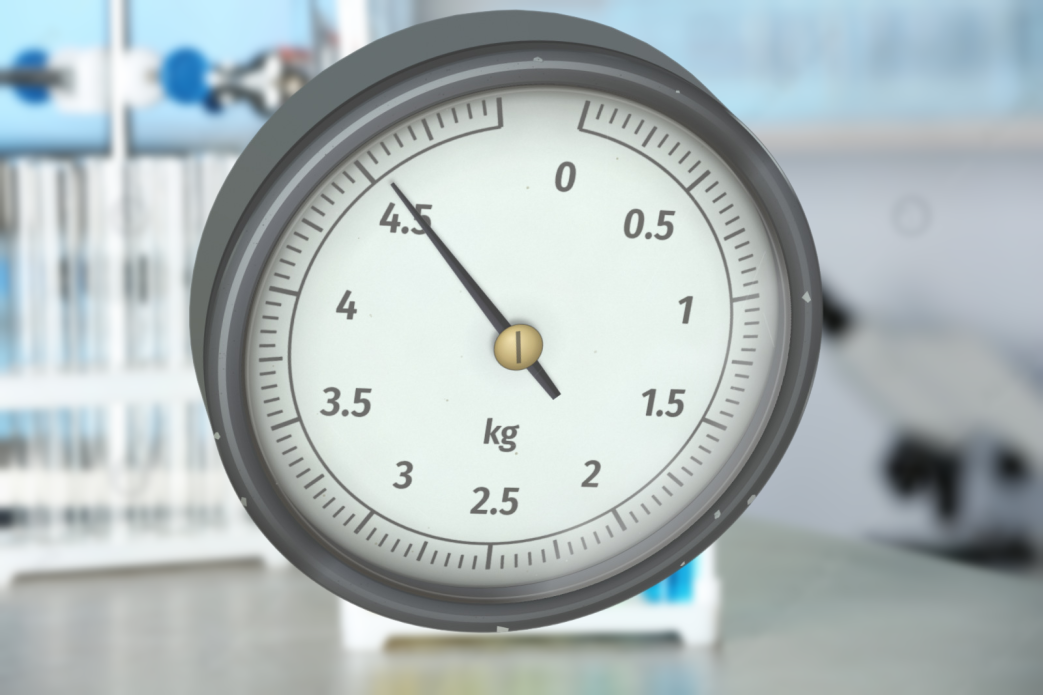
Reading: 4.55 kg
